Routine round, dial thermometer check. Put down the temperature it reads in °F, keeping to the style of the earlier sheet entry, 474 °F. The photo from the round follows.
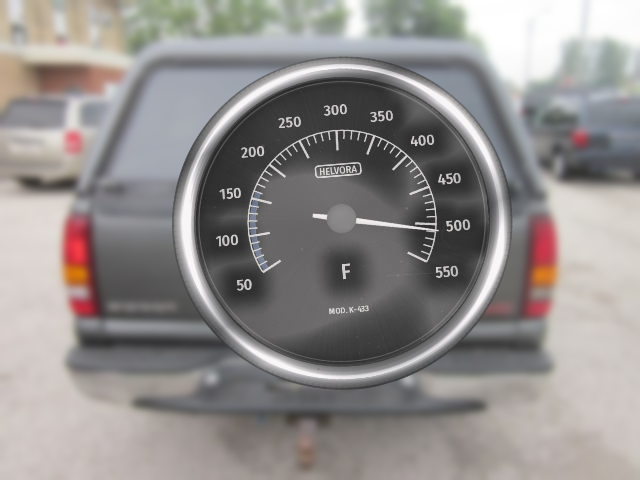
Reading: 510 °F
